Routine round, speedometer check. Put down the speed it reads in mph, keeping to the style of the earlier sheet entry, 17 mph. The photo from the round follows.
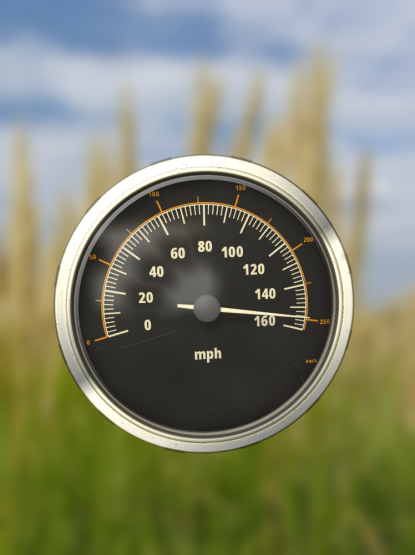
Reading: 154 mph
